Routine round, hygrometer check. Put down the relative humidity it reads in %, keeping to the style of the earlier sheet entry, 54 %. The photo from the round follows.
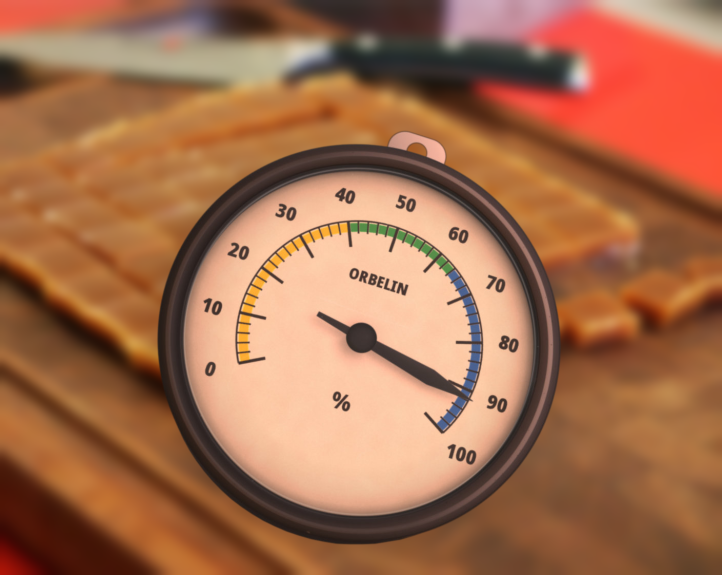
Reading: 92 %
